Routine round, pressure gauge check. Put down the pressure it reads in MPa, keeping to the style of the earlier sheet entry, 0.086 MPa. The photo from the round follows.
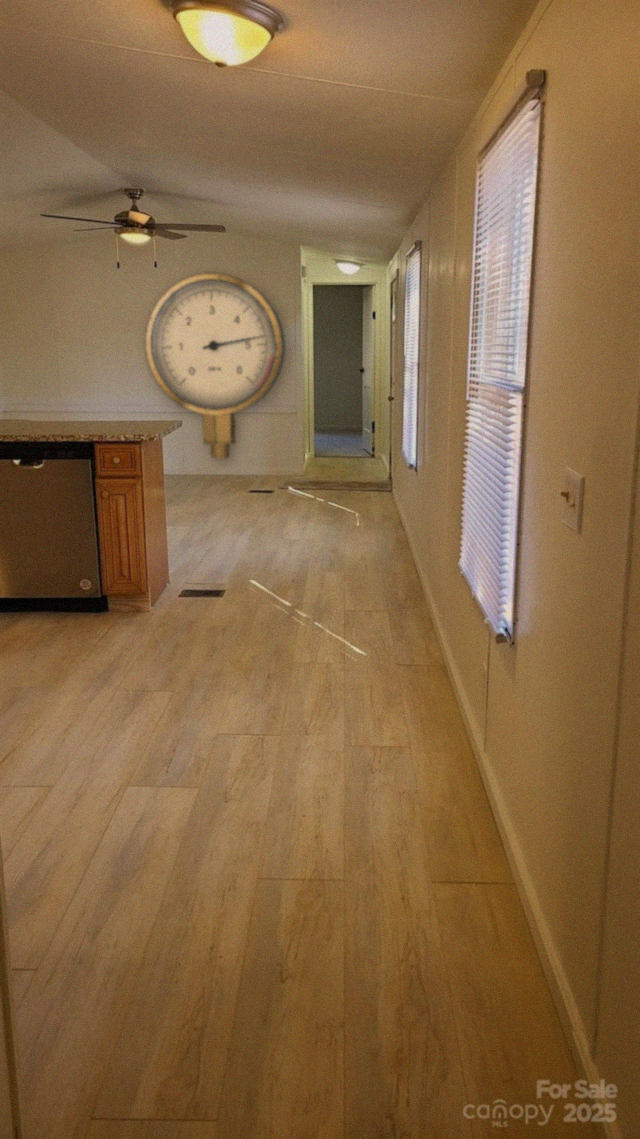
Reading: 4.8 MPa
